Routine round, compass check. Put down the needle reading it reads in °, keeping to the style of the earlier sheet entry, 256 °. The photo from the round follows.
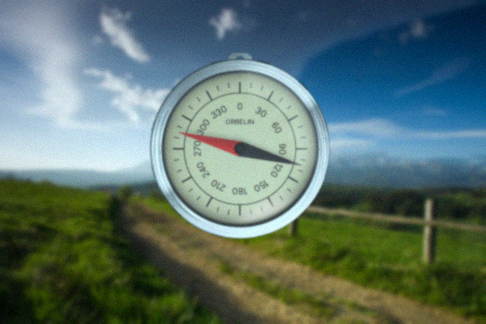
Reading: 285 °
